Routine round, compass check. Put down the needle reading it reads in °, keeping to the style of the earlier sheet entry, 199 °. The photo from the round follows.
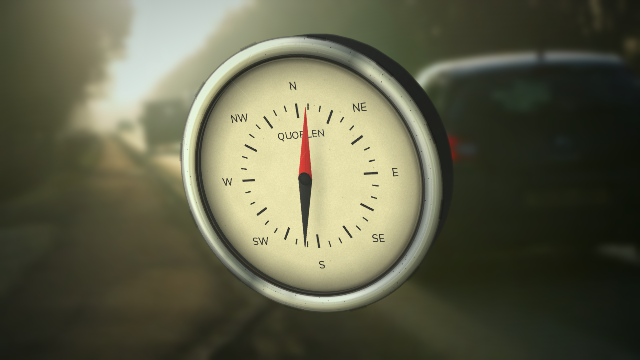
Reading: 10 °
